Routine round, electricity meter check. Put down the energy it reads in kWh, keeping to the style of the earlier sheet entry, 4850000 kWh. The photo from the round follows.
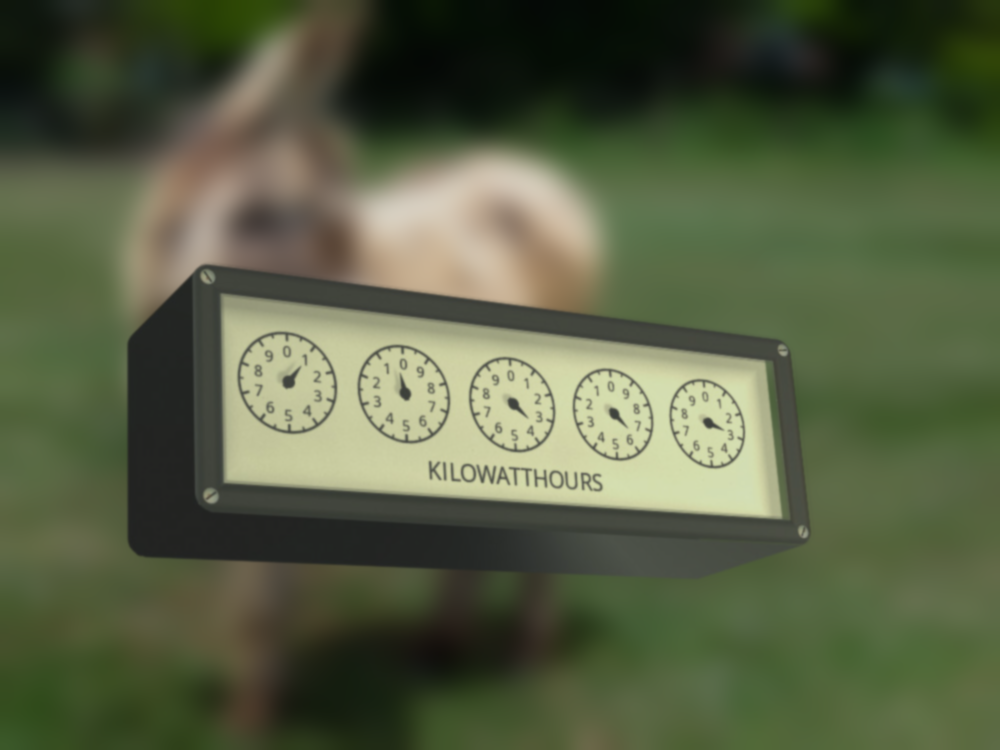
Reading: 10363 kWh
